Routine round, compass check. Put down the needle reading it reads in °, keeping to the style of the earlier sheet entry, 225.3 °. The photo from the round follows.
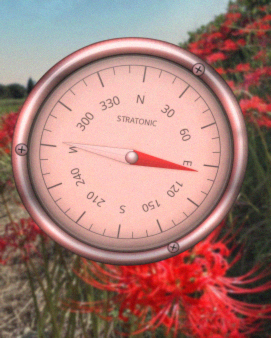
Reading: 95 °
